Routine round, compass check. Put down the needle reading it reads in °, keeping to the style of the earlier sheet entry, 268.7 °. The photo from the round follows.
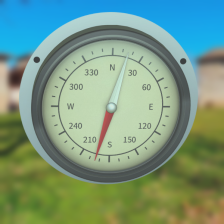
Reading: 195 °
